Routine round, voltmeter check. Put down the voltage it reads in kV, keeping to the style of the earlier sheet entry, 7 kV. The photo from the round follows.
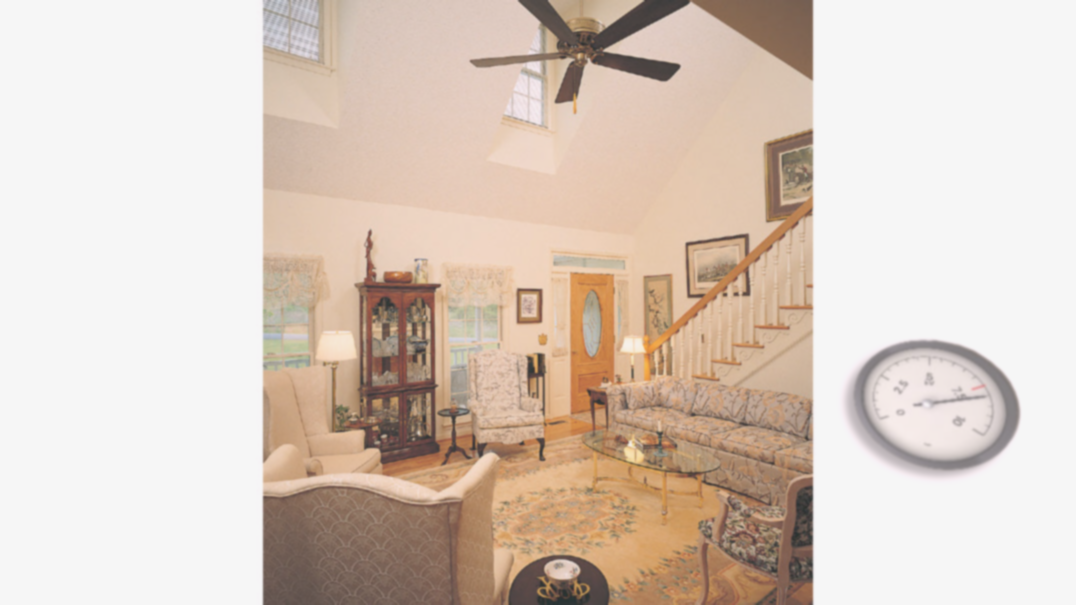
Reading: 8 kV
